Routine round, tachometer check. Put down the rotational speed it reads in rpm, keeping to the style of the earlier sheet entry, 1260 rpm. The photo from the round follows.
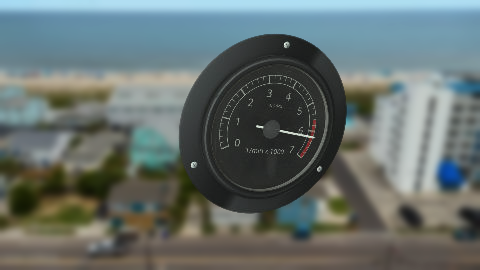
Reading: 6200 rpm
